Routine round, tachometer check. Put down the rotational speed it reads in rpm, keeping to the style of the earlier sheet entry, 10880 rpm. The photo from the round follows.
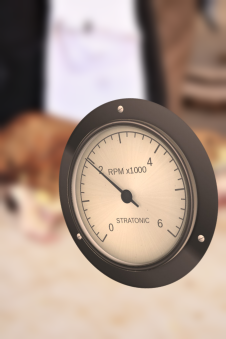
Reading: 2000 rpm
